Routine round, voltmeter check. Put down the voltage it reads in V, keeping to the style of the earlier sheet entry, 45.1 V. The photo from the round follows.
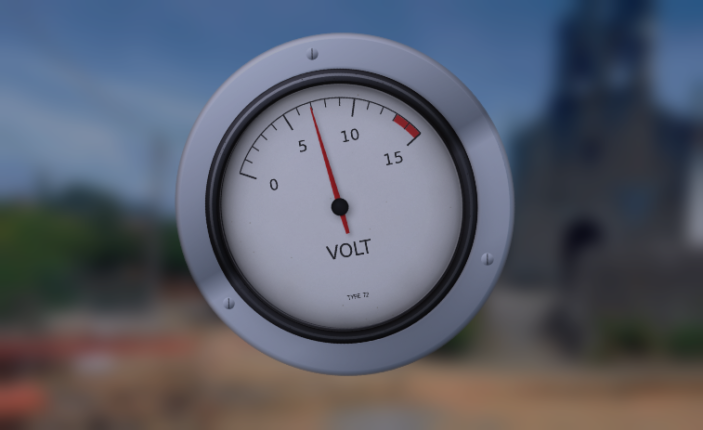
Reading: 7 V
